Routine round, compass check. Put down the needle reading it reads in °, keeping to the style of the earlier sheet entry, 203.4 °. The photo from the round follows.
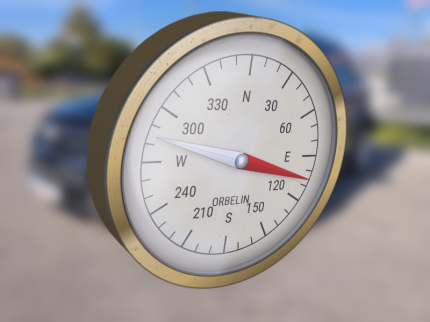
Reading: 105 °
